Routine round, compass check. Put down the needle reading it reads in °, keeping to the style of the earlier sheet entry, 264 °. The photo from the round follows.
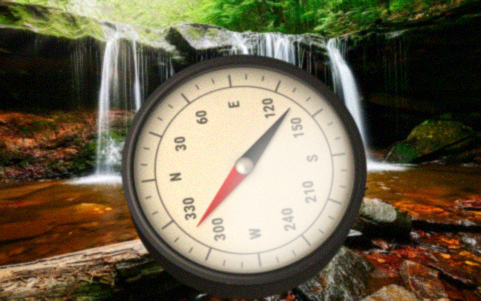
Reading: 315 °
